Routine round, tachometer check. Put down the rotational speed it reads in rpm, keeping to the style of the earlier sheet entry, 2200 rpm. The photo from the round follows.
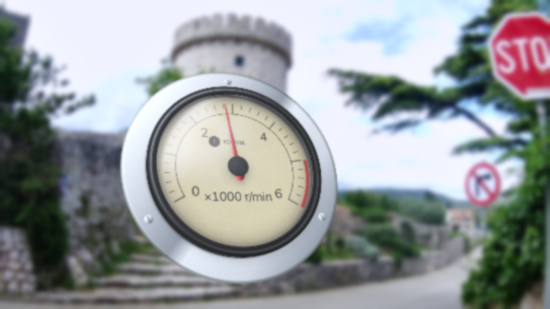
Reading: 2800 rpm
